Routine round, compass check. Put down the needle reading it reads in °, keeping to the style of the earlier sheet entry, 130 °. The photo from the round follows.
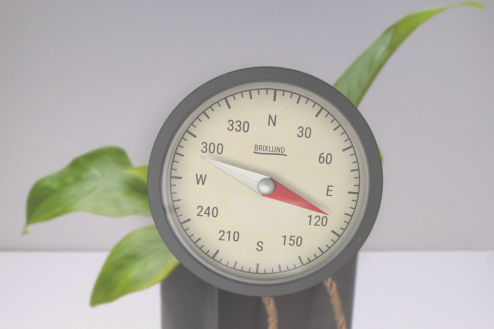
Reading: 110 °
